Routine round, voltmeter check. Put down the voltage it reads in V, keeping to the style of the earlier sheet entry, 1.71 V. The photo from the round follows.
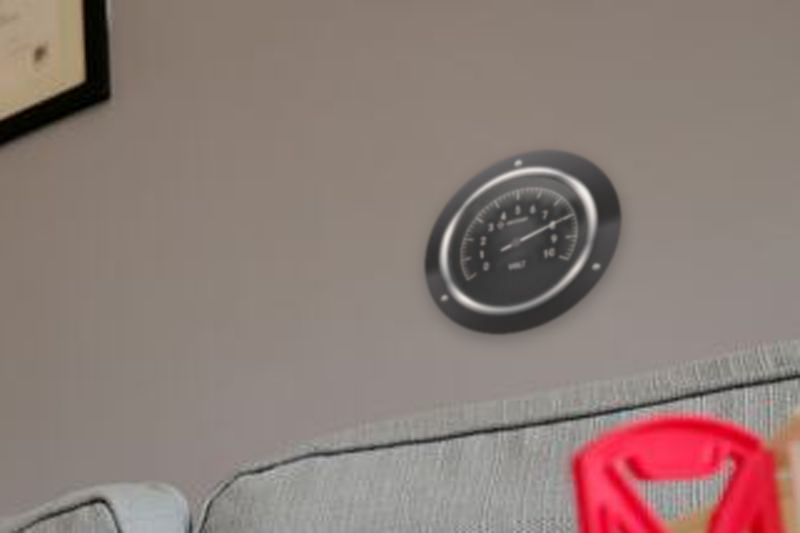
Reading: 8 V
